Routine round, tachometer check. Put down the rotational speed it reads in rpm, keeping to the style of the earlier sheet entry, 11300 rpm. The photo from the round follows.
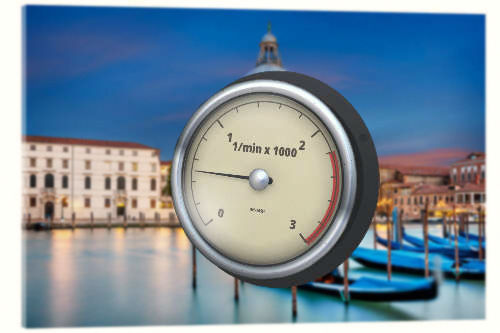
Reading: 500 rpm
